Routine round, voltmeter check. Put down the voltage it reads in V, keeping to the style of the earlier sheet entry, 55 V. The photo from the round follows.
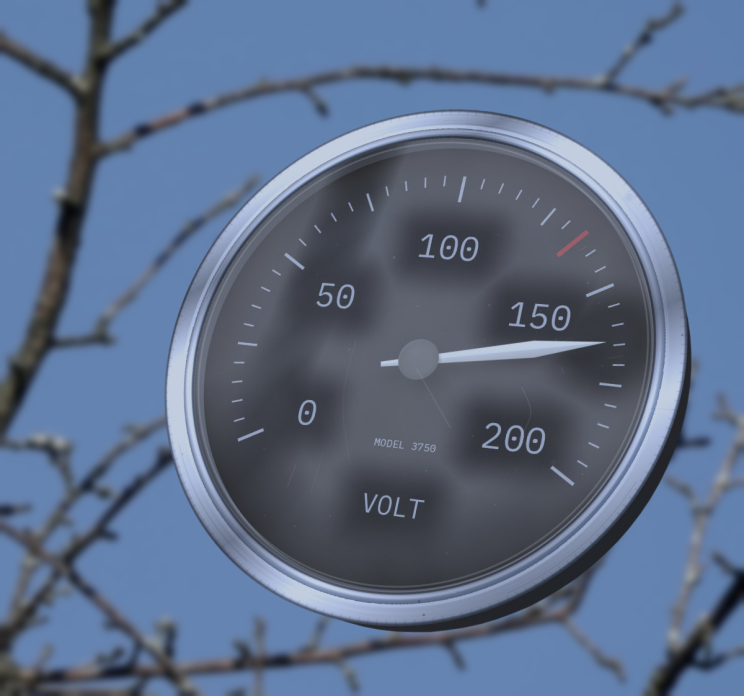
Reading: 165 V
